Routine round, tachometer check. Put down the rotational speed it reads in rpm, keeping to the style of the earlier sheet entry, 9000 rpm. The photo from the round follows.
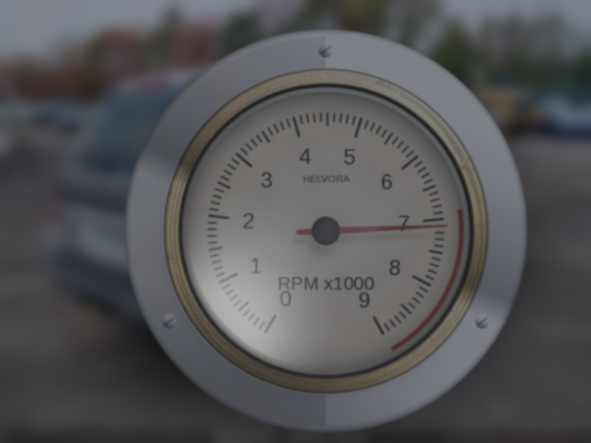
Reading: 7100 rpm
